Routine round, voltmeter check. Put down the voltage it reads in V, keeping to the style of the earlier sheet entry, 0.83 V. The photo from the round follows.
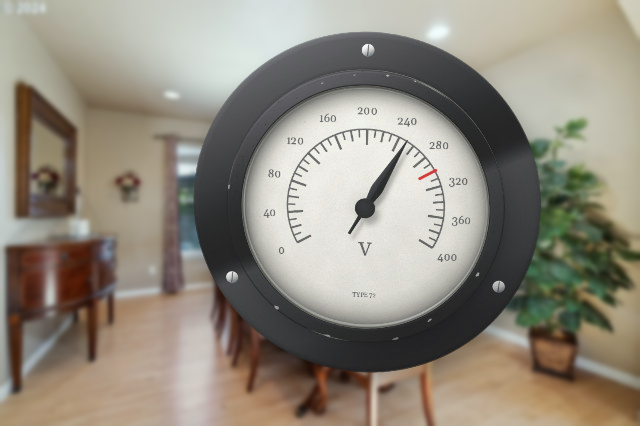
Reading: 250 V
